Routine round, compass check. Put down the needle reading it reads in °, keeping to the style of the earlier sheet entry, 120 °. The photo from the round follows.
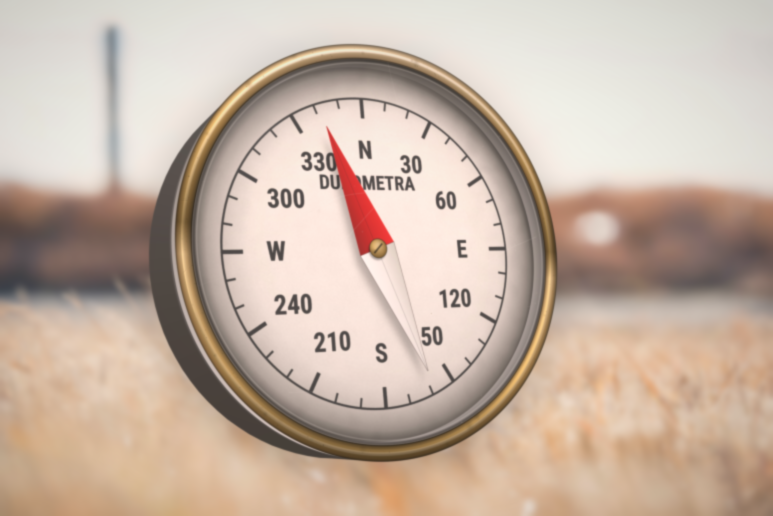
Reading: 340 °
